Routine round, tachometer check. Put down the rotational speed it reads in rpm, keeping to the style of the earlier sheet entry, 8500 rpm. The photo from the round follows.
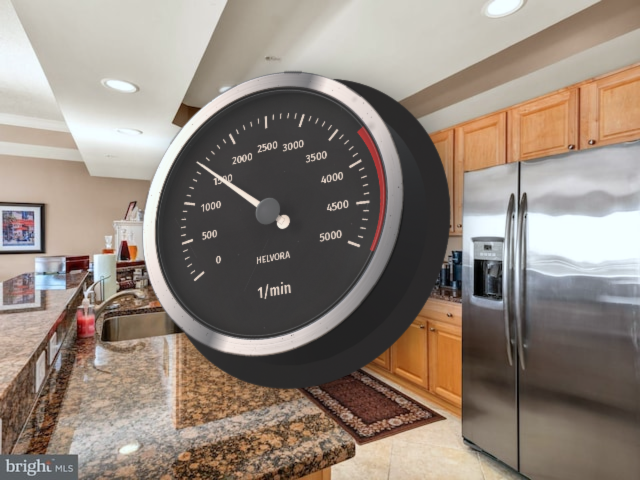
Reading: 1500 rpm
